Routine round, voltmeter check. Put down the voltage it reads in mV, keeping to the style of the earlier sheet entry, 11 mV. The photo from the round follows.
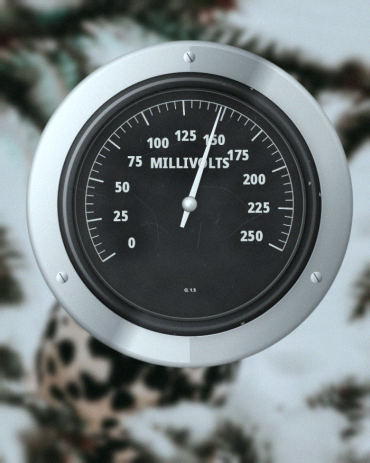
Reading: 147.5 mV
